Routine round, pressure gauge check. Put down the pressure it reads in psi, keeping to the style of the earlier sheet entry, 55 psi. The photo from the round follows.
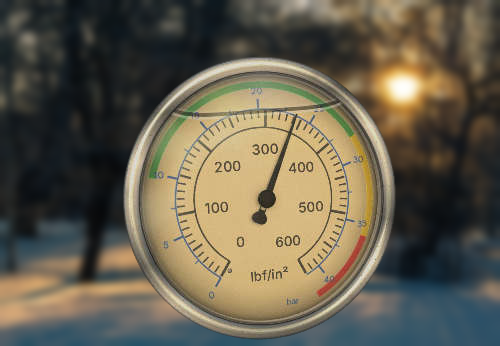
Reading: 340 psi
